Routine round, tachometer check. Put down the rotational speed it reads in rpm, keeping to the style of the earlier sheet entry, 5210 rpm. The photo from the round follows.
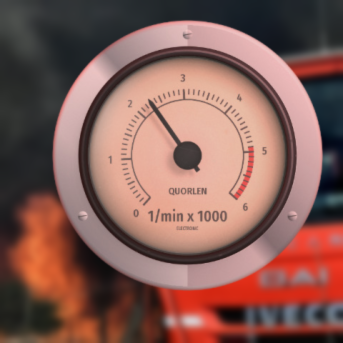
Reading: 2300 rpm
